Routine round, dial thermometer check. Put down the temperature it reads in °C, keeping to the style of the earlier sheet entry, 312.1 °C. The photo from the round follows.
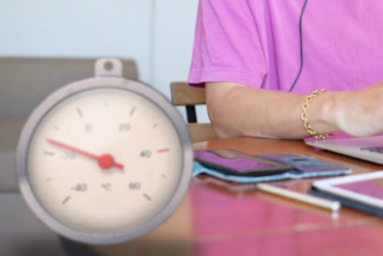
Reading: -15 °C
